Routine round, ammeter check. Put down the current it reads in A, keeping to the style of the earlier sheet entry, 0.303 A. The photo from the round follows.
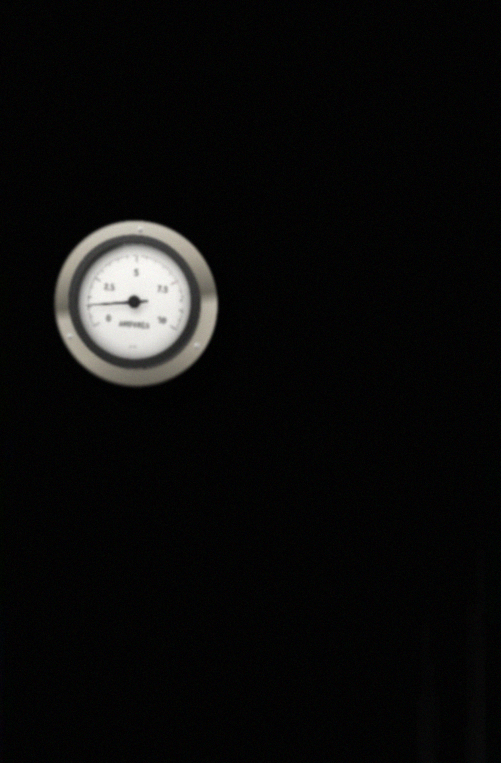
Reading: 1 A
